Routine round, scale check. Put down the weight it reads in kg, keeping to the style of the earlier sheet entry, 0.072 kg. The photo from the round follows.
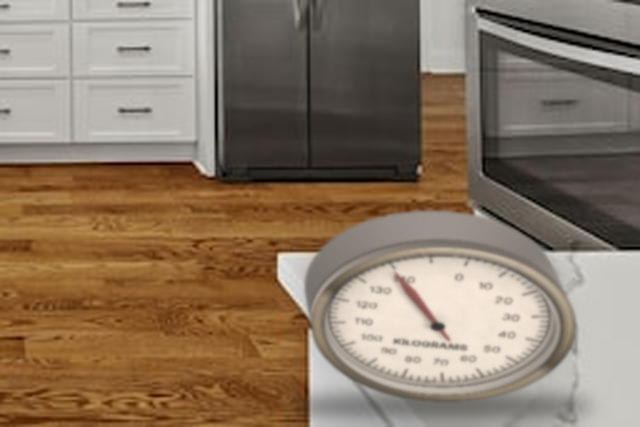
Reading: 140 kg
